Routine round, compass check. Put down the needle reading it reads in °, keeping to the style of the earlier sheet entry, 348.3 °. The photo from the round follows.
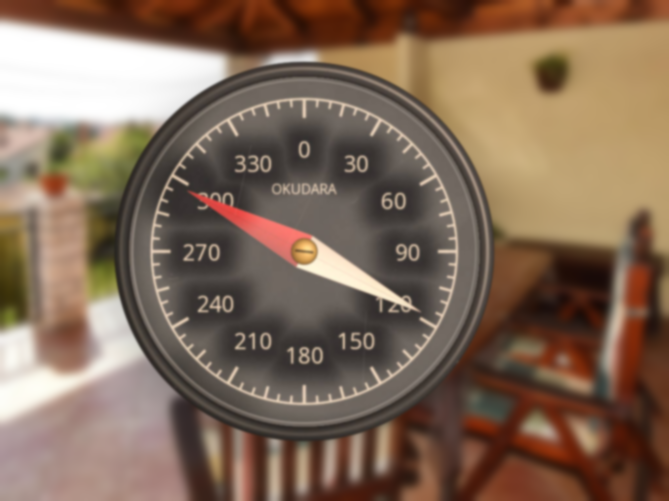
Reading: 297.5 °
